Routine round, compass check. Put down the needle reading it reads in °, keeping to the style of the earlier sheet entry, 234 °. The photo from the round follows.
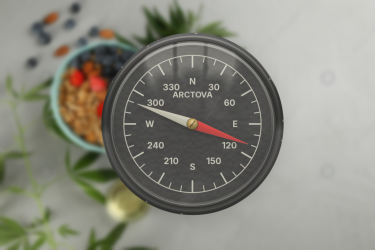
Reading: 110 °
